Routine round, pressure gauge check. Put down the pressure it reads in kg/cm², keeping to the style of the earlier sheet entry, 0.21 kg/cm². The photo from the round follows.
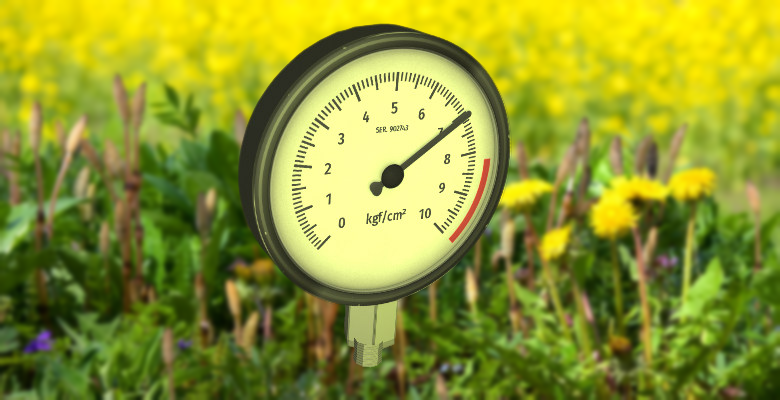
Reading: 7 kg/cm²
